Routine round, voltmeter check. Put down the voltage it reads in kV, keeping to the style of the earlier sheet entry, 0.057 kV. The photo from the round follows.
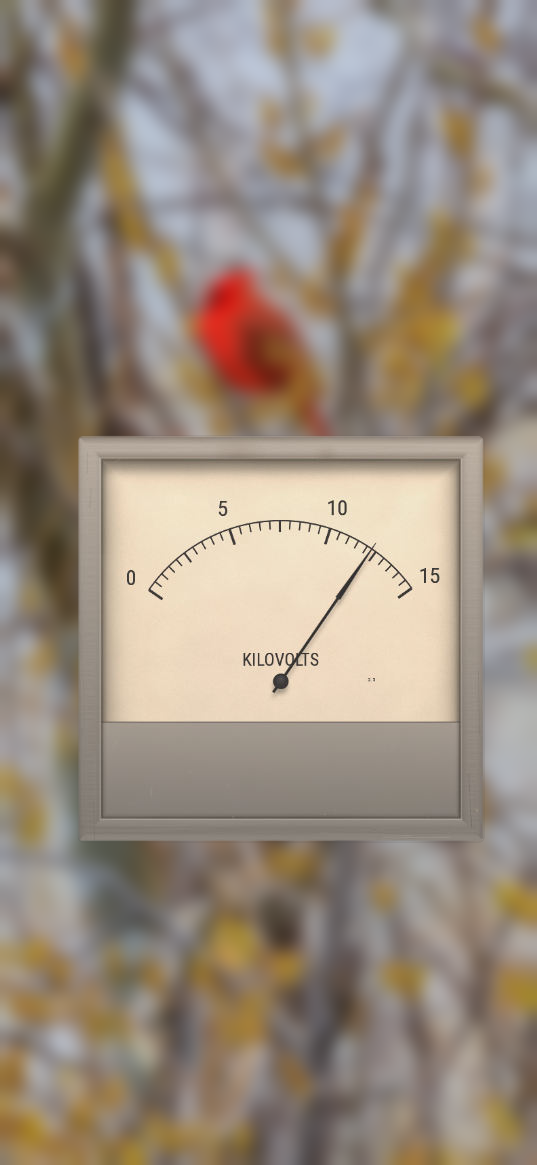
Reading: 12.25 kV
